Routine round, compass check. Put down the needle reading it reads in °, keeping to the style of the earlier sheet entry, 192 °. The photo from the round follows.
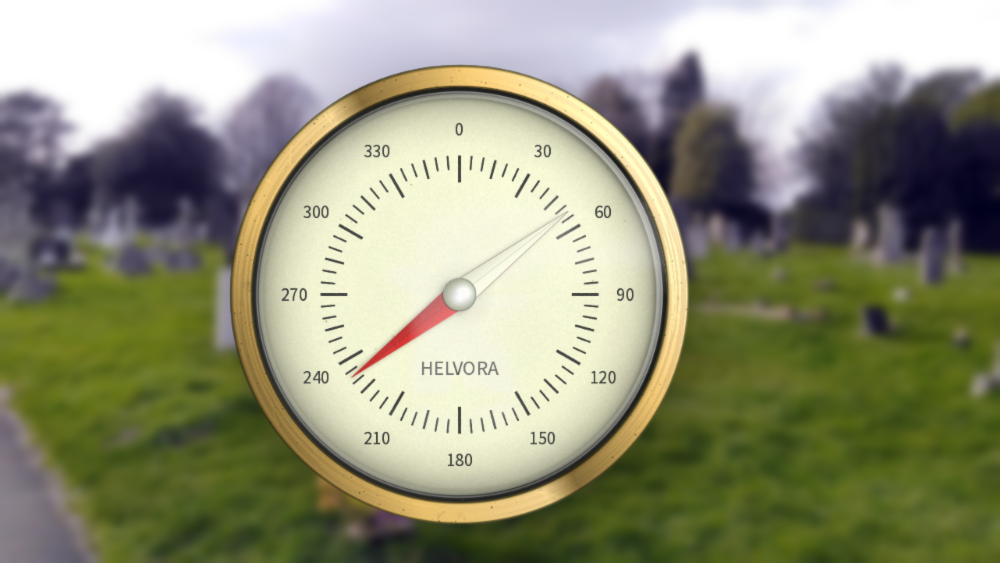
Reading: 232.5 °
